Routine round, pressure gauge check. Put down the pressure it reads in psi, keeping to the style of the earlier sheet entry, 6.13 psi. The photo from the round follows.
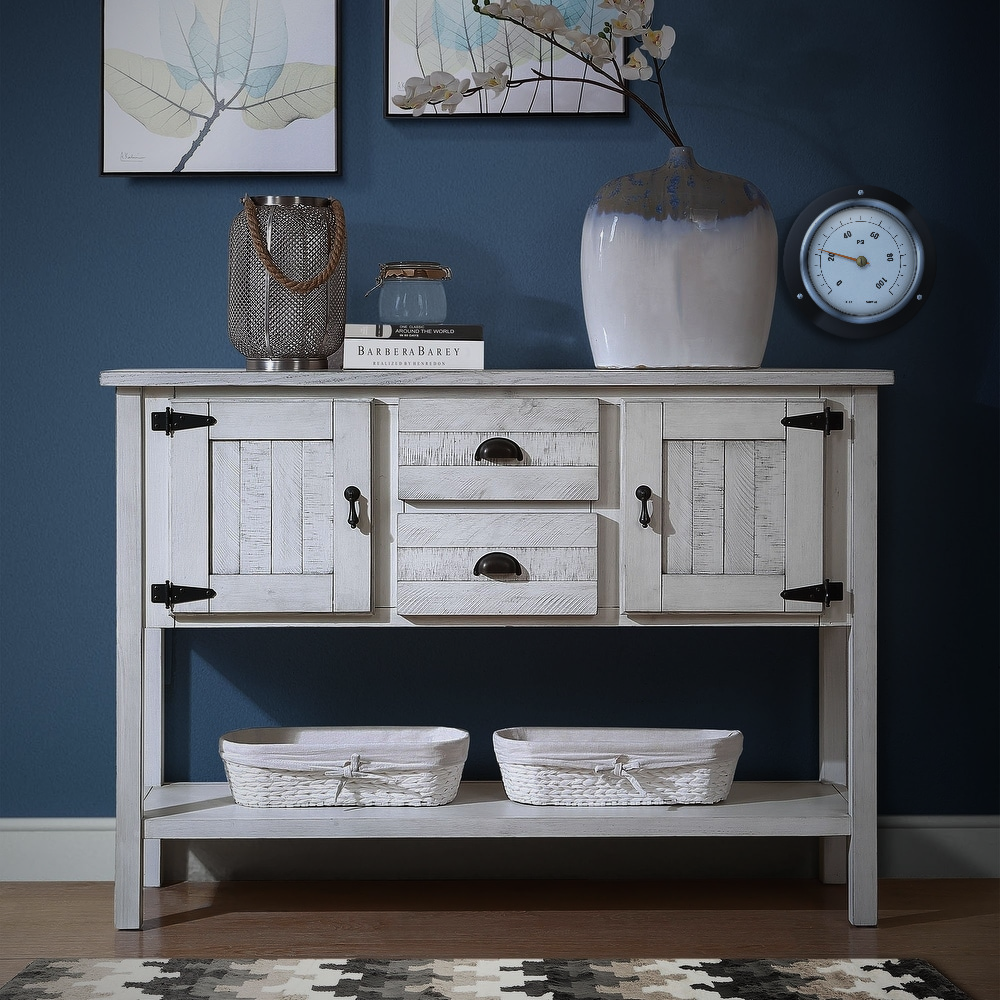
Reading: 22.5 psi
